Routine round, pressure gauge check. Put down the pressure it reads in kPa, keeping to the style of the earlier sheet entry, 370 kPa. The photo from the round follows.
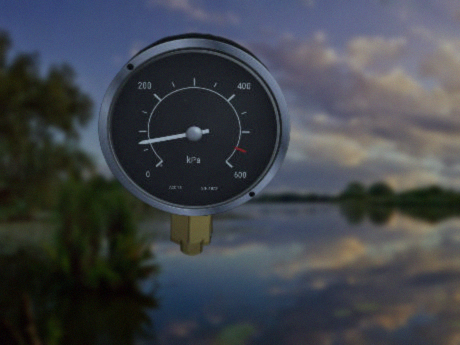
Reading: 75 kPa
